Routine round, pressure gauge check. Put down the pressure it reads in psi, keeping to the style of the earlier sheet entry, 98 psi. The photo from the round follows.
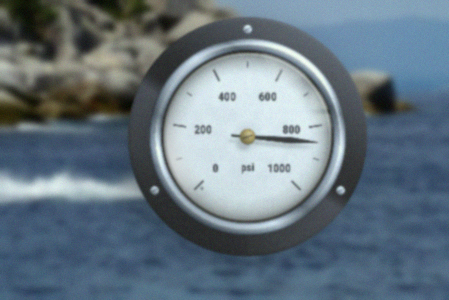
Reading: 850 psi
